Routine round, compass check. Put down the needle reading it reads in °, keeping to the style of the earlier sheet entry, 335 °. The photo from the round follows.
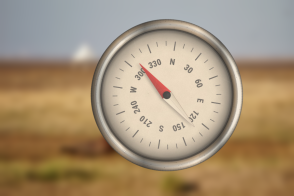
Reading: 310 °
